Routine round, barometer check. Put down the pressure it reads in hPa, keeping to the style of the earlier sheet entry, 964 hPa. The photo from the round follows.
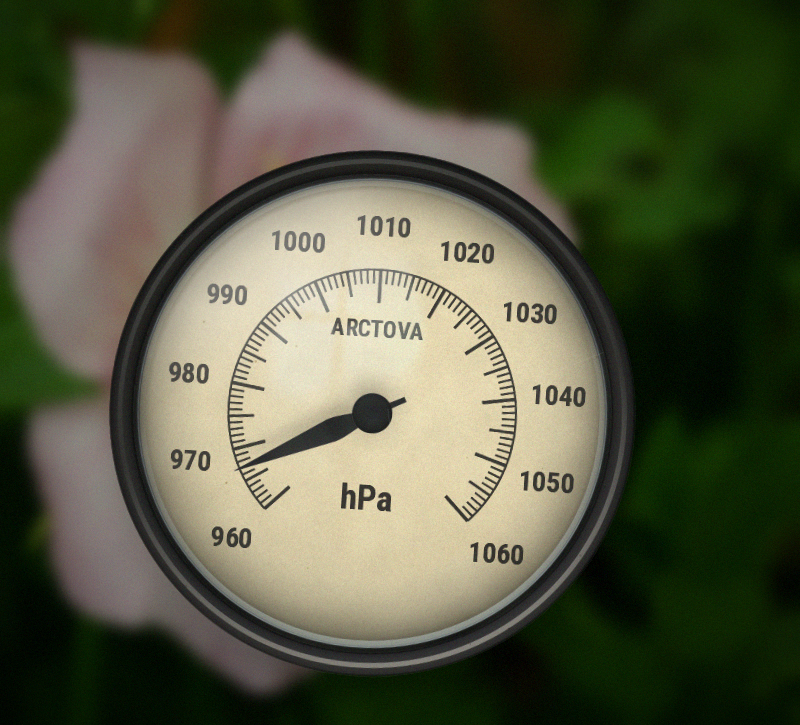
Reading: 967 hPa
